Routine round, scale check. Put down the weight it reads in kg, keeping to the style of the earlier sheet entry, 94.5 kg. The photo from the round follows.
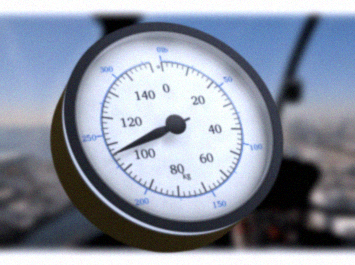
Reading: 106 kg
